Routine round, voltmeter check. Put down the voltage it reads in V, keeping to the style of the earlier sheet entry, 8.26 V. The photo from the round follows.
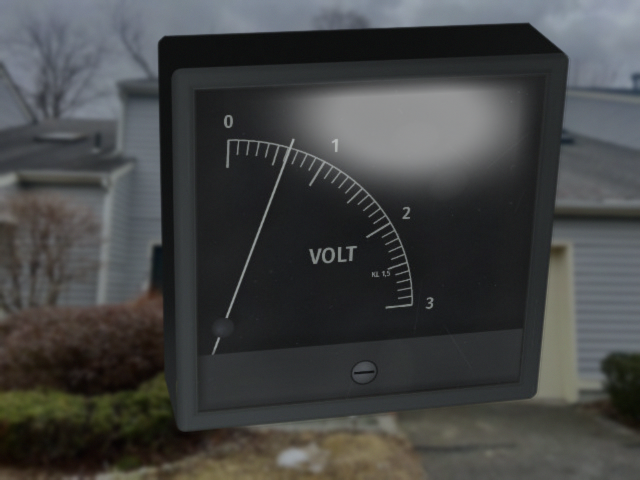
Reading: 0.6 V
